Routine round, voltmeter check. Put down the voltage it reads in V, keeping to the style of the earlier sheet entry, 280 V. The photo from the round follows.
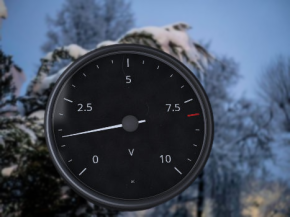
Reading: 1.25 V
